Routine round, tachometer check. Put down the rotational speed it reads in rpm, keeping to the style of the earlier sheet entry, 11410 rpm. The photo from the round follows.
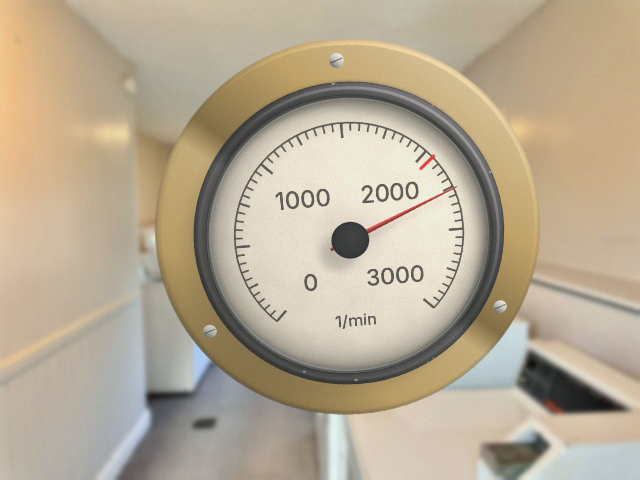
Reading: 2250 rpm
